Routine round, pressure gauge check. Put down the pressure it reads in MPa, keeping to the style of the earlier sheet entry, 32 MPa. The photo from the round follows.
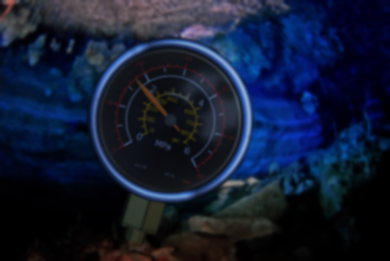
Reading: 1.75 MPa
